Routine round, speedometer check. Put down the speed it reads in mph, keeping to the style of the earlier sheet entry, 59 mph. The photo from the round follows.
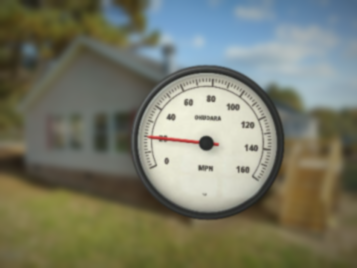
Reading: 20 mph
